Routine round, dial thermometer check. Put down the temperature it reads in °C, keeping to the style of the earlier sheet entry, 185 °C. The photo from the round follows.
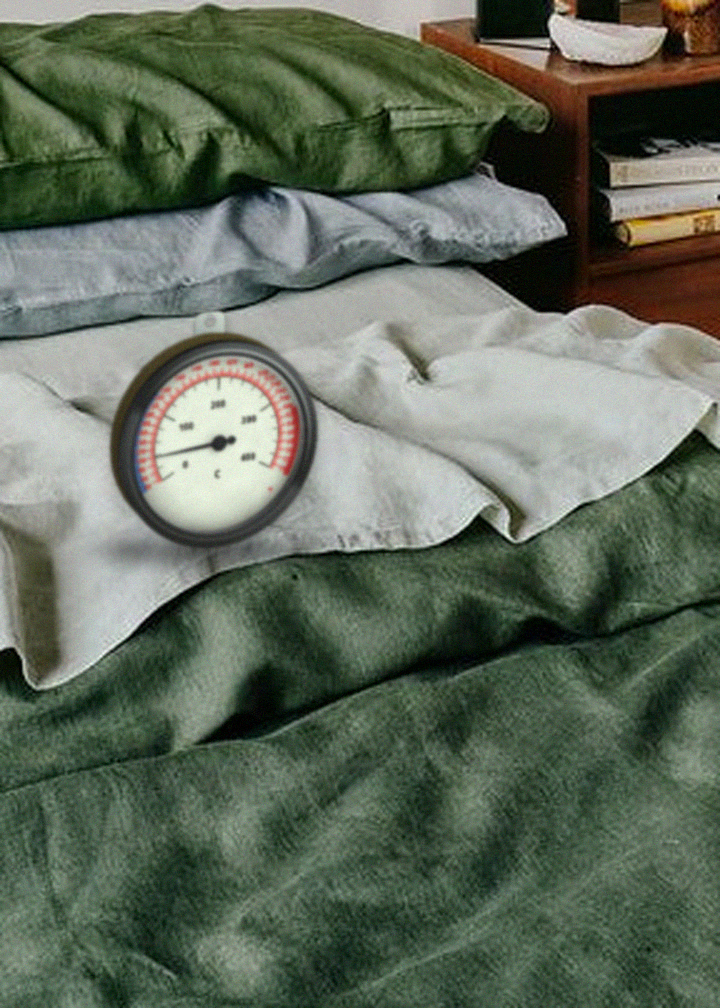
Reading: 40 °C
